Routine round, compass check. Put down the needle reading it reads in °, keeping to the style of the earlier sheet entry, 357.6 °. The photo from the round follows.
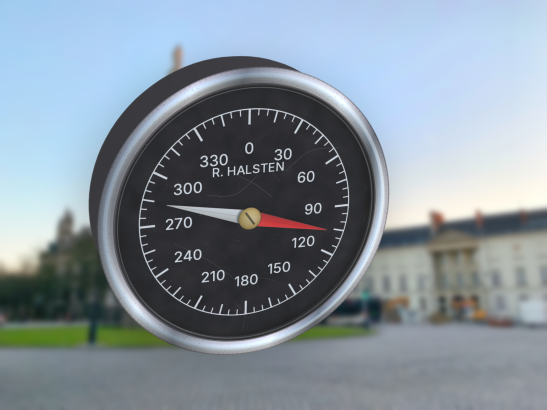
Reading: 105 °
